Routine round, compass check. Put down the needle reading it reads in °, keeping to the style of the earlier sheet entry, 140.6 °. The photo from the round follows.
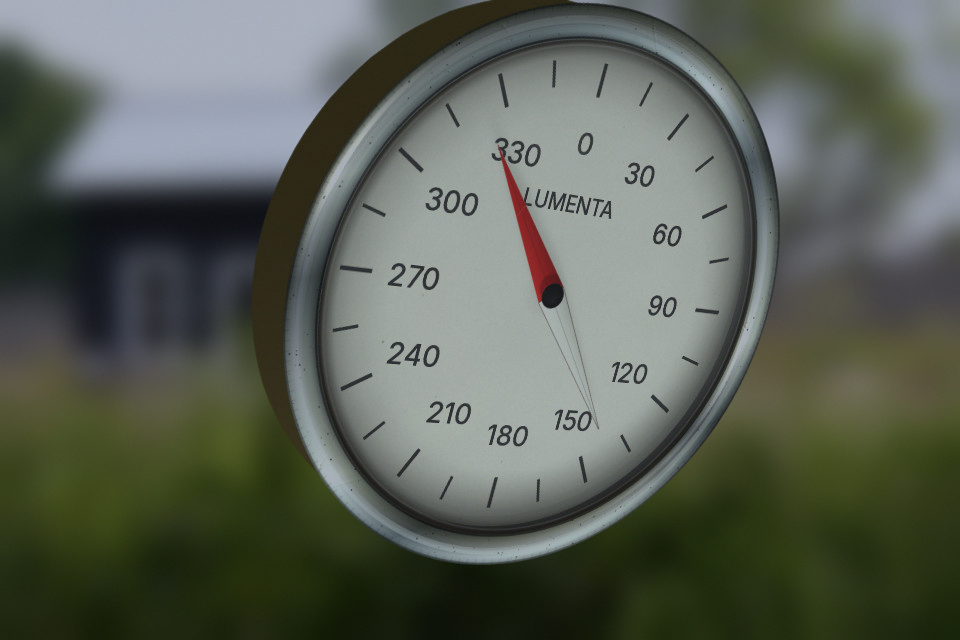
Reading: 322.5 °
